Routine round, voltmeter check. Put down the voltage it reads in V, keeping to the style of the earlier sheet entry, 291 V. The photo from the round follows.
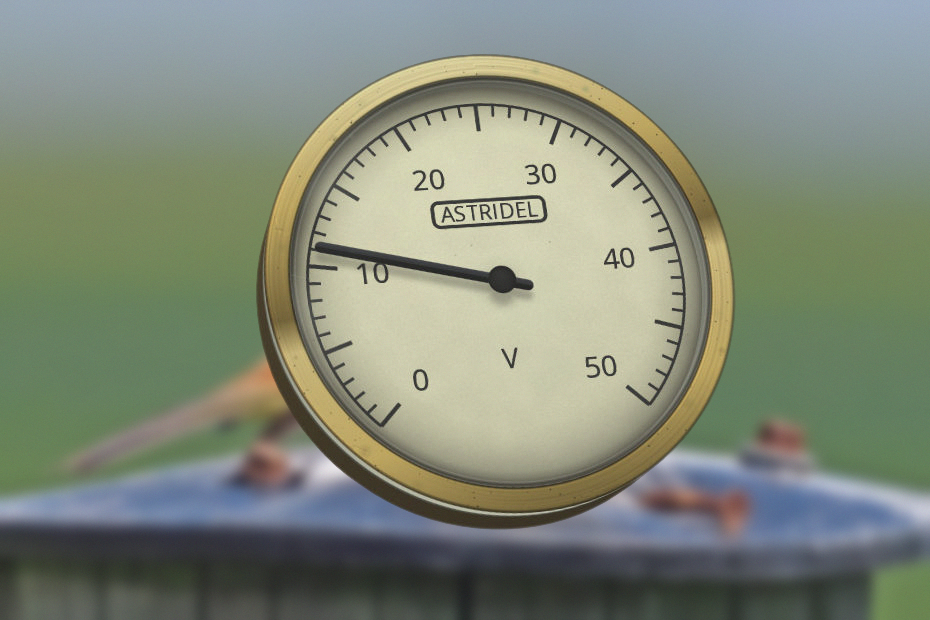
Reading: 11 V
